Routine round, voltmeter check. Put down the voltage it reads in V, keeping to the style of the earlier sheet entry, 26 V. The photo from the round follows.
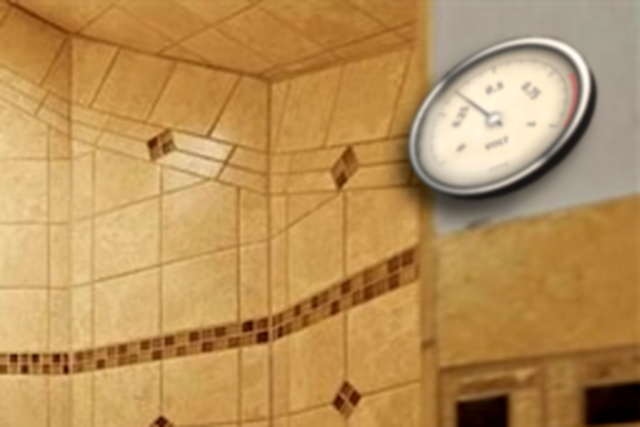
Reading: 0.35 V
